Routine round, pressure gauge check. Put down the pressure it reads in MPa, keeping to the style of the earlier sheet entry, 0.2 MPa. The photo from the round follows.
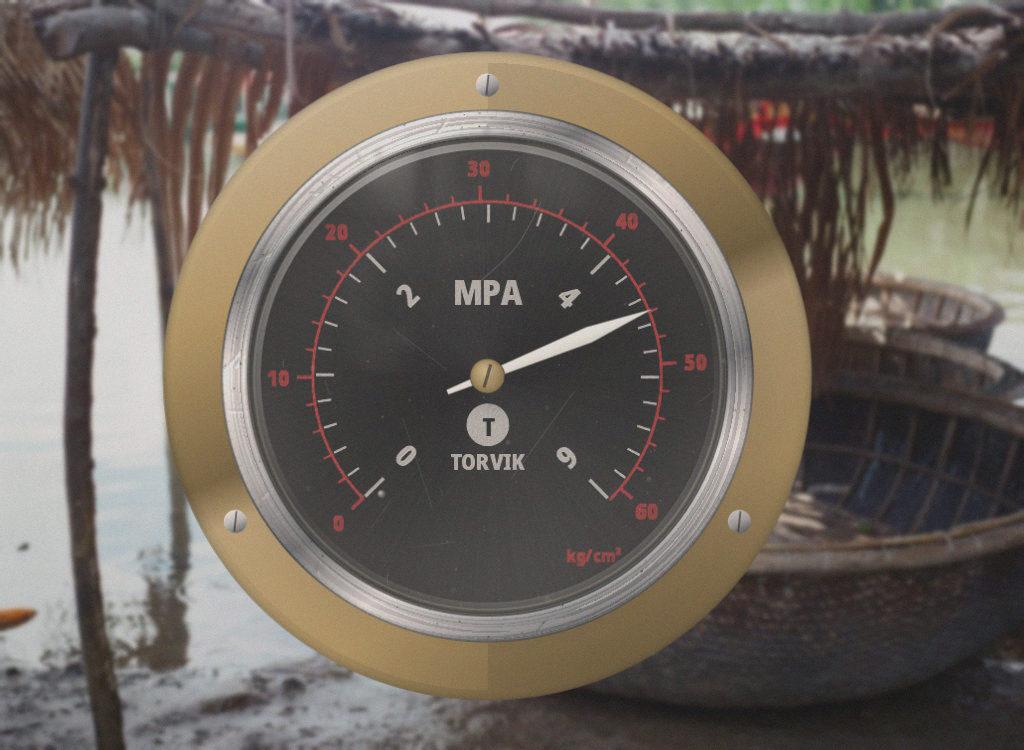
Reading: 4.5 MPa
